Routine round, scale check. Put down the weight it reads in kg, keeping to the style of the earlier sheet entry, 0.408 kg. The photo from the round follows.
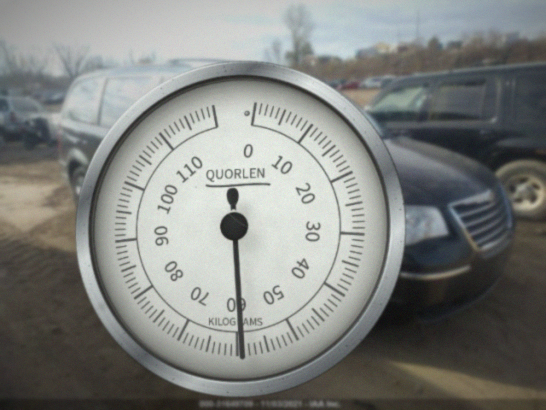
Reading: 59 kg
